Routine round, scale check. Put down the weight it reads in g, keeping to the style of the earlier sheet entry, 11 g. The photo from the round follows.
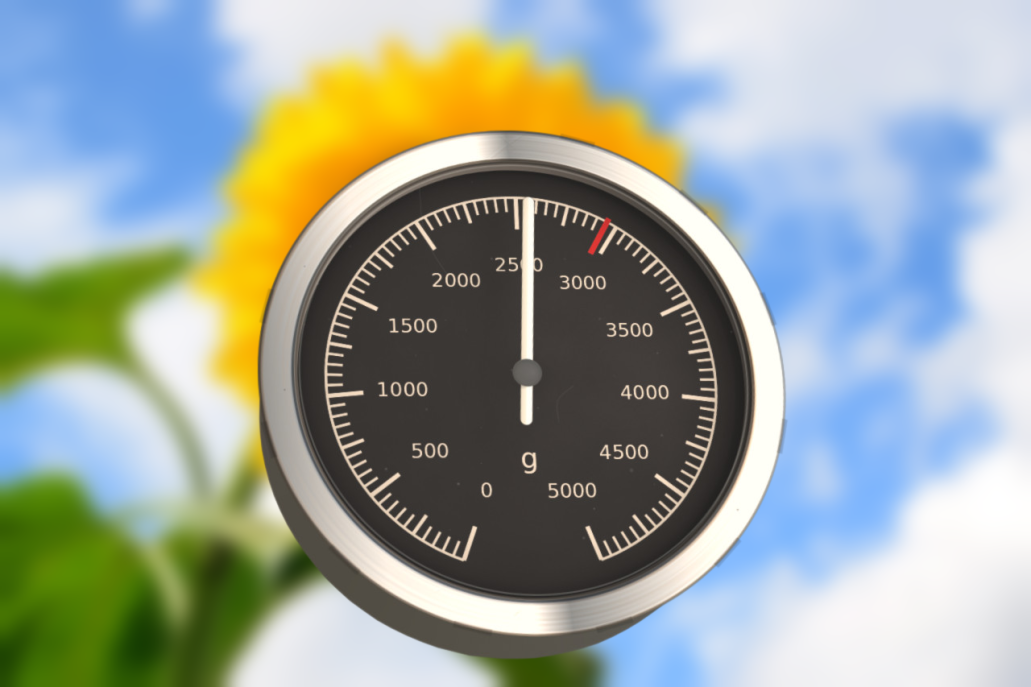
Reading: 2550 g
